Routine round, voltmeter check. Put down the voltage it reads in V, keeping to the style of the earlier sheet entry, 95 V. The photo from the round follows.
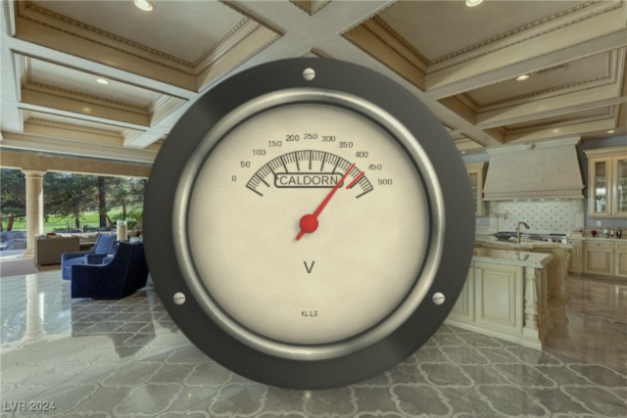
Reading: 400 V
